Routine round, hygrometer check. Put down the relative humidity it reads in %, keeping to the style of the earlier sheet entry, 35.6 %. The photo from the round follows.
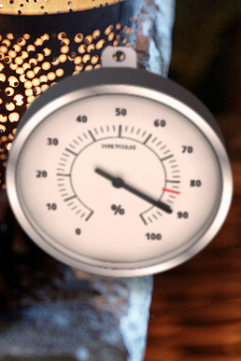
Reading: 90 %
